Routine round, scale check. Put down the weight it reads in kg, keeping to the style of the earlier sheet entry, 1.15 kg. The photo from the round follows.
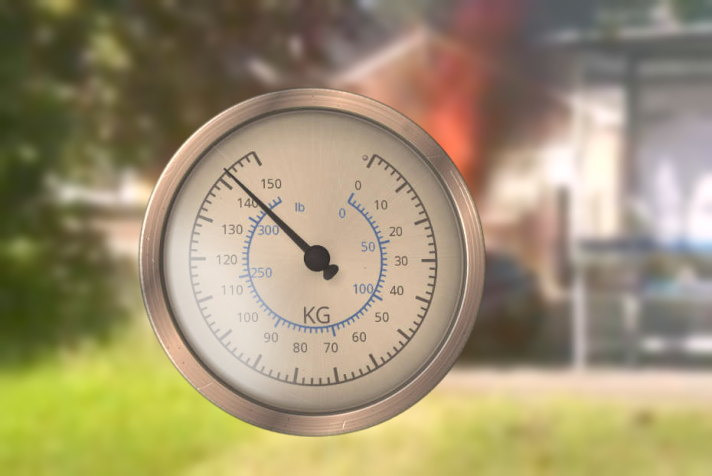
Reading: 142 kg
